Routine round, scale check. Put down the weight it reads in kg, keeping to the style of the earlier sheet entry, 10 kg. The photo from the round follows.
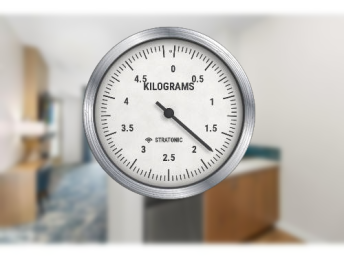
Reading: 1.8 kg
